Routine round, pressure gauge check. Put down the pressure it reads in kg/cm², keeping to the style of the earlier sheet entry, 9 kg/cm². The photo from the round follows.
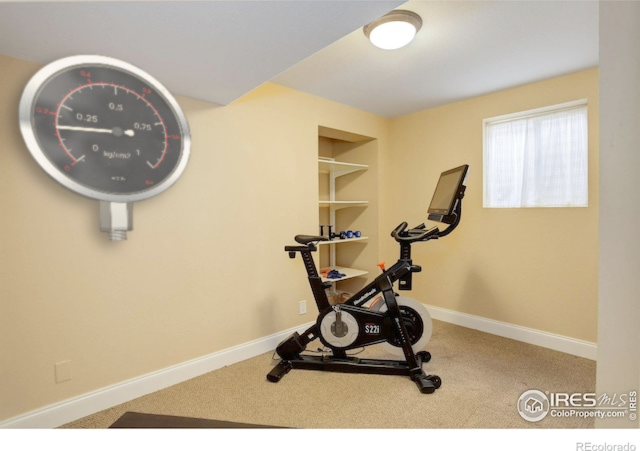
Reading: 0.15 kg/cm²
